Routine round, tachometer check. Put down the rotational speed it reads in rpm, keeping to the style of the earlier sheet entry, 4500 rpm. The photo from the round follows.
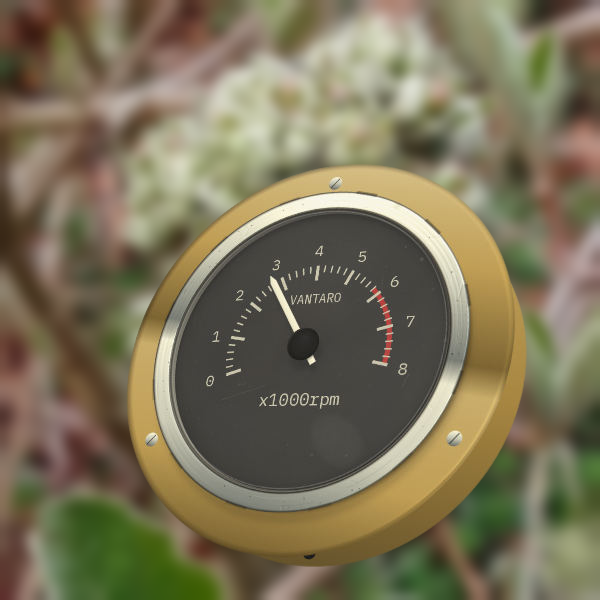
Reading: 2800 rpm
